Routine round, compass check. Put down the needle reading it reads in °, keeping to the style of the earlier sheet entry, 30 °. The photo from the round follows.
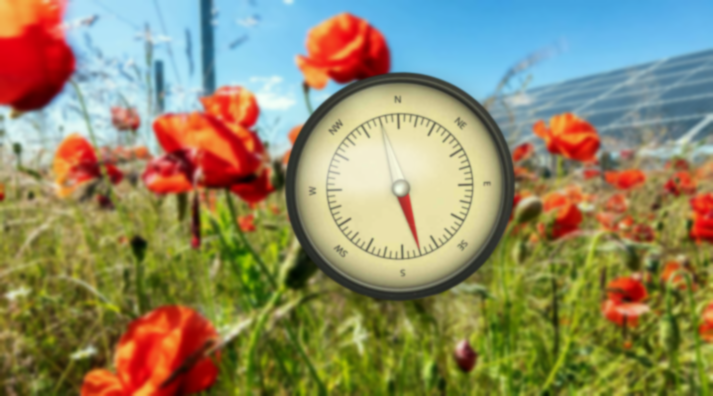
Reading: 165 °
